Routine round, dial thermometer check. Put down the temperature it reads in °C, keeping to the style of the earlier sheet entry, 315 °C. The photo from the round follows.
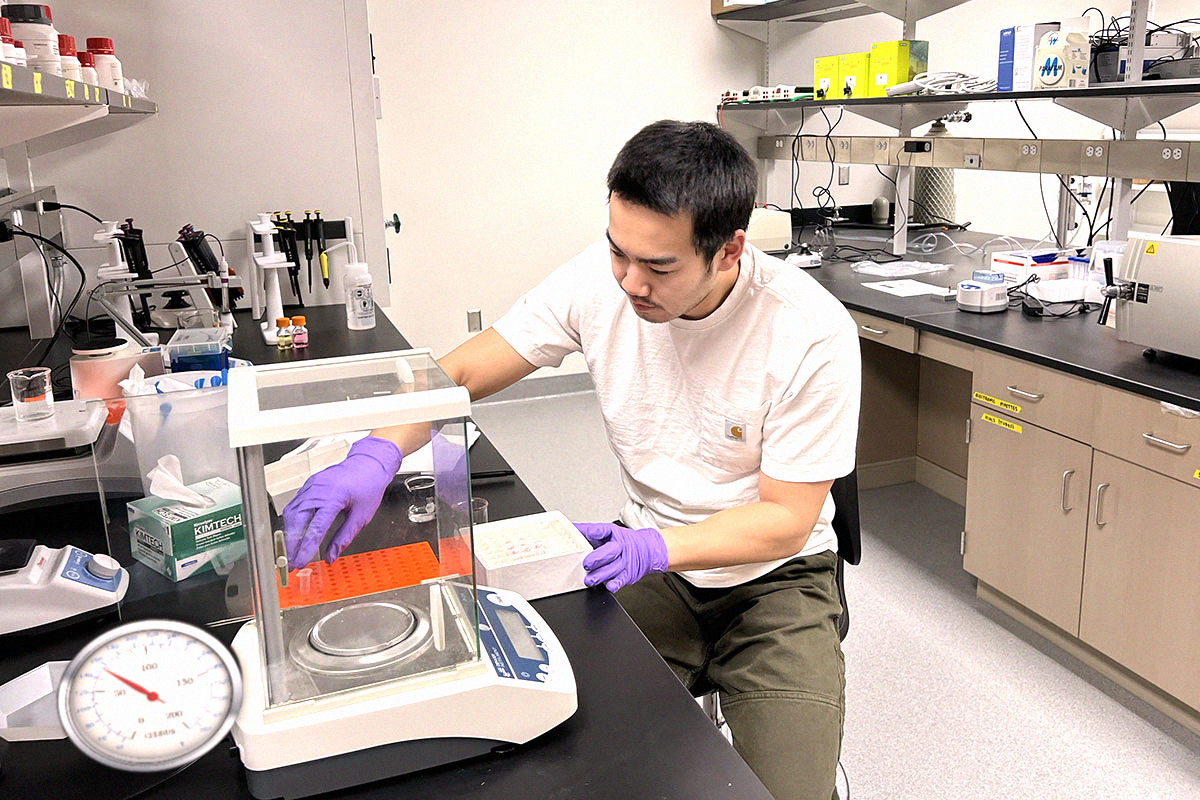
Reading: 70 °C
